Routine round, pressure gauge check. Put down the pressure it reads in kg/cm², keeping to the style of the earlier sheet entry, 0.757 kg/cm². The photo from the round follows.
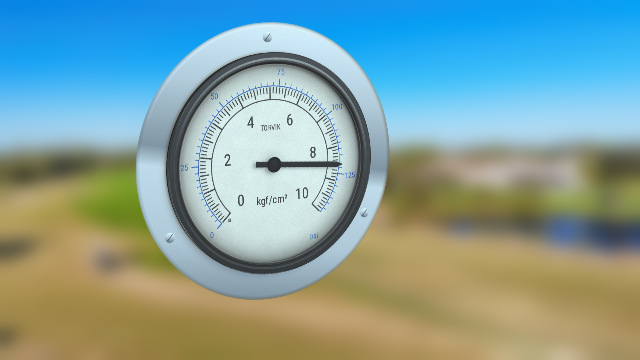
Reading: 8.5 kg/cm²
